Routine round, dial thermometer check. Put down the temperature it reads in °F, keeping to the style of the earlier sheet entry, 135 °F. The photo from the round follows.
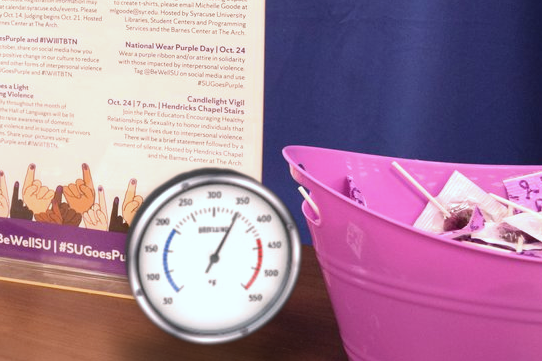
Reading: 350 °F
